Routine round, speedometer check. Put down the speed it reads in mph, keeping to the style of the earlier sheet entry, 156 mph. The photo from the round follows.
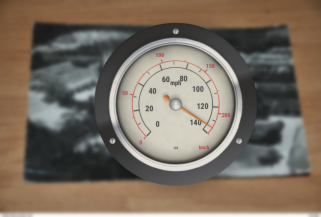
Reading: 135 mph
